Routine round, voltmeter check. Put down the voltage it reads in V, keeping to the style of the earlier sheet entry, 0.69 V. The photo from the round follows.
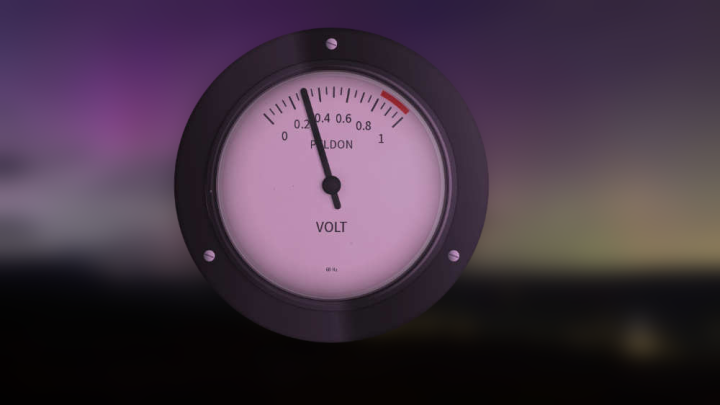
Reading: 0.3 V
